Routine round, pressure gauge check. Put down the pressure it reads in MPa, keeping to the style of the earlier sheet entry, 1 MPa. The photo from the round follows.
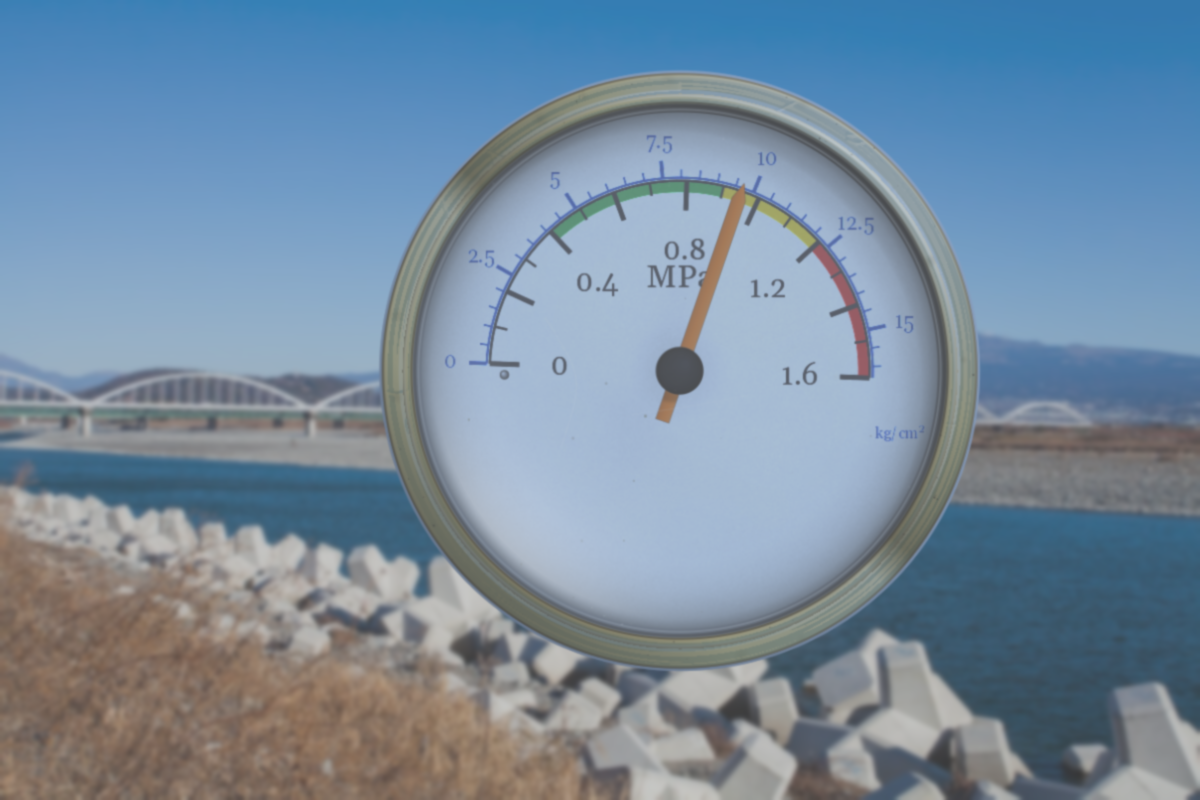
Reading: 0.95 MPa
